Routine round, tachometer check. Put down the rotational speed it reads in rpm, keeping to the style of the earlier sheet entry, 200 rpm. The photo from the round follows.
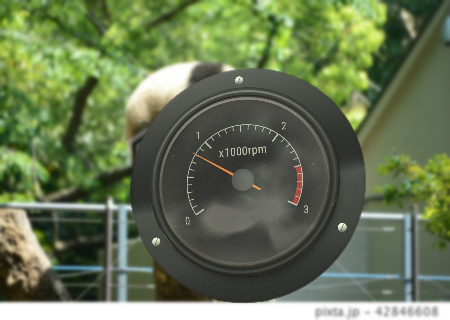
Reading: 800 rpm
